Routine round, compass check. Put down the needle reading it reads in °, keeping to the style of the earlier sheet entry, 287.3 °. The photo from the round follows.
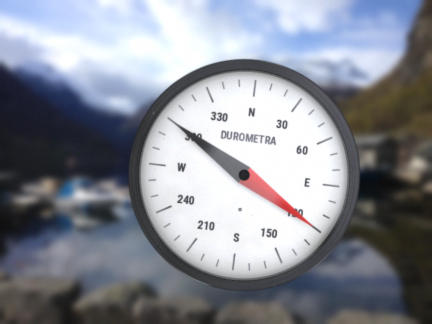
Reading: 120 °
